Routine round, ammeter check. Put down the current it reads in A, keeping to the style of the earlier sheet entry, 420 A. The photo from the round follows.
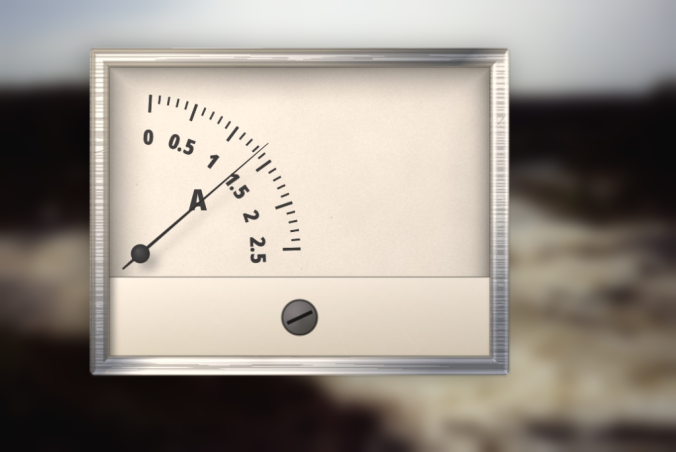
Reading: 1.35 A
